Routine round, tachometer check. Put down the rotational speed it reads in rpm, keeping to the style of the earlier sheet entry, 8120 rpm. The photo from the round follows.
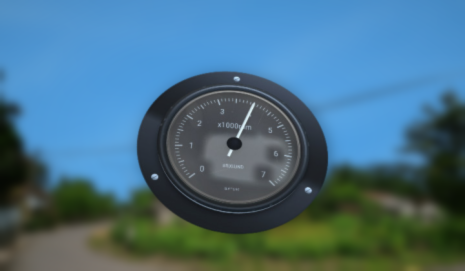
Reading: 4000 rpm
